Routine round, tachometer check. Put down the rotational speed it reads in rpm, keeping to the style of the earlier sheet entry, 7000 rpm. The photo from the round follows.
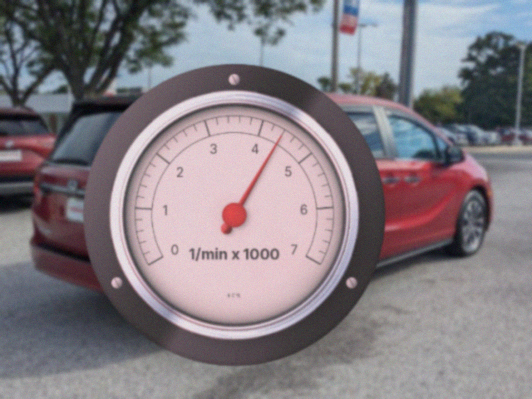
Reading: 4400 rpm
